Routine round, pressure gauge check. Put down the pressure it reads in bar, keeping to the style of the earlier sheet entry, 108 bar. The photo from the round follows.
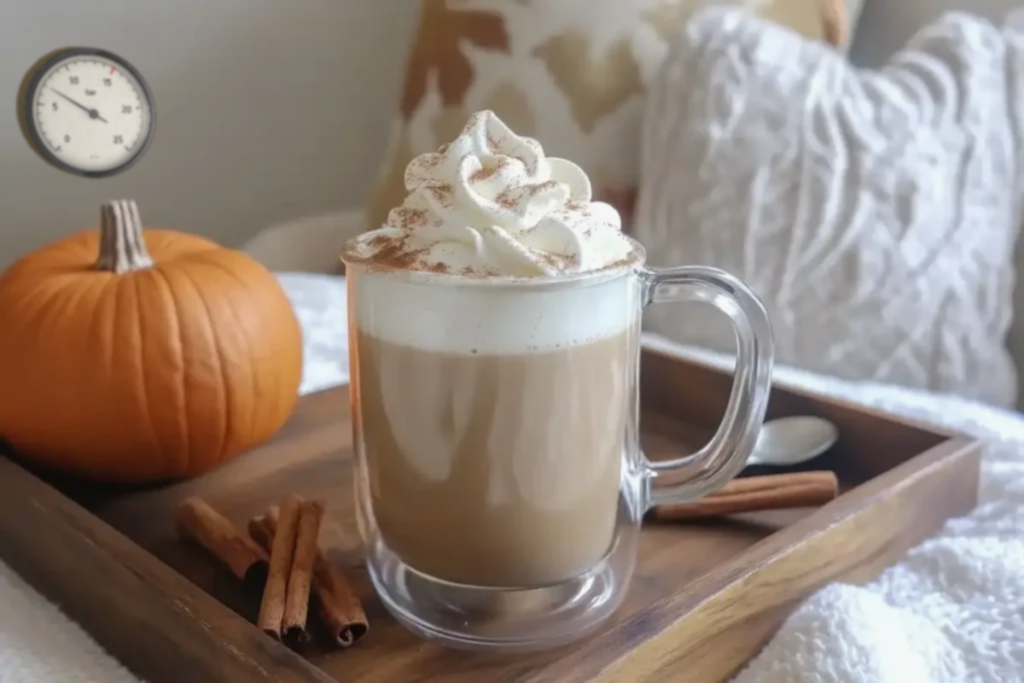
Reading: 7 bar
